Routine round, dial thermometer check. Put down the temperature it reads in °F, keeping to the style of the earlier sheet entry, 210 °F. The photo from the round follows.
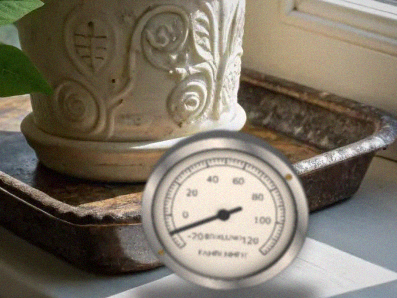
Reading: -10 °F
